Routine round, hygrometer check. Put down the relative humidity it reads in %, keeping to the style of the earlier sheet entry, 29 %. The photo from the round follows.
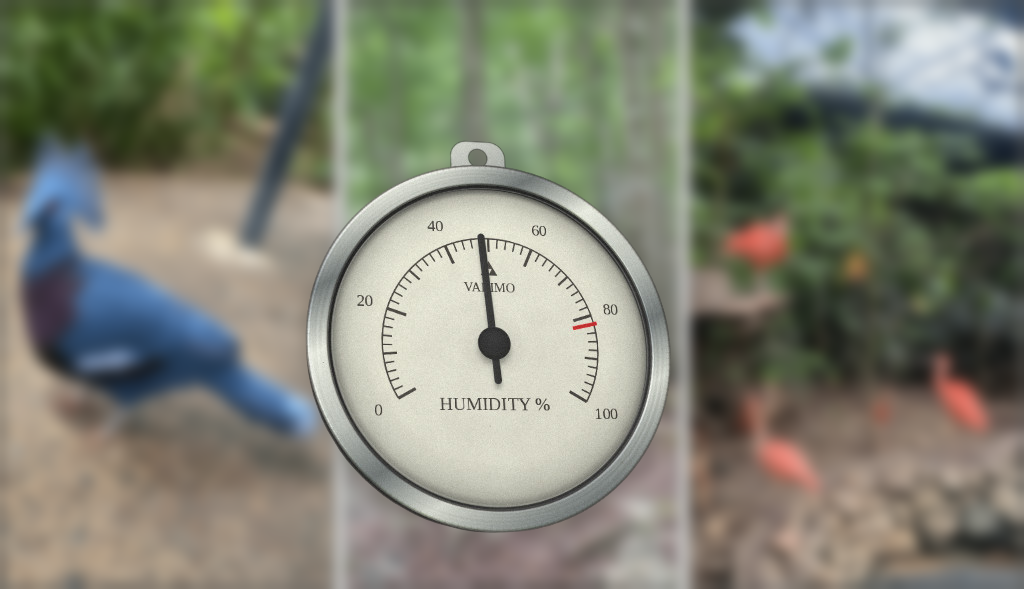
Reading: 48 %
